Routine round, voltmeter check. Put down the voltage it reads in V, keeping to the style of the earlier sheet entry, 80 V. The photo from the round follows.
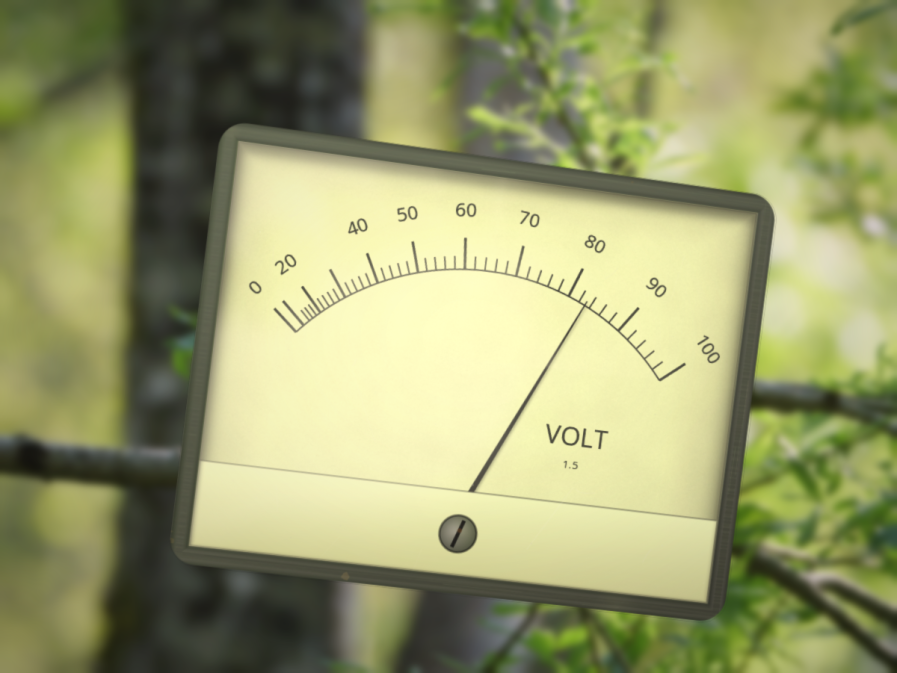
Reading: 83 V
